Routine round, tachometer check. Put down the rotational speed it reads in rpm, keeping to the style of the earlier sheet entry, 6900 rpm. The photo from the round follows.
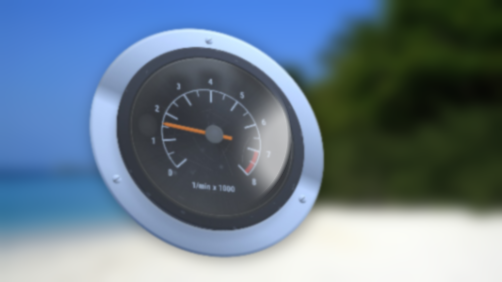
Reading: 1500 rpm
